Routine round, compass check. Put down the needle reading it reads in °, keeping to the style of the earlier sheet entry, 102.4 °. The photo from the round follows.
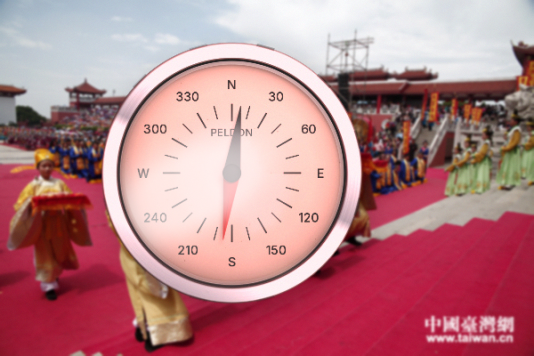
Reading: 187.5 °
